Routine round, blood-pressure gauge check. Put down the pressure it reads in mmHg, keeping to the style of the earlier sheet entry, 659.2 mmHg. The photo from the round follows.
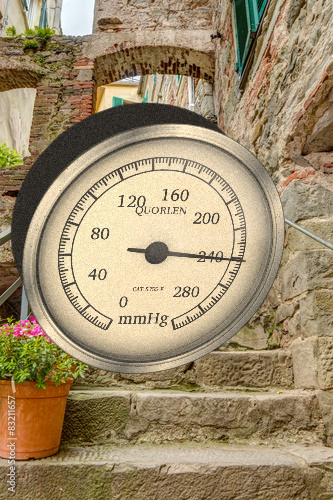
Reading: 240 mmHg
